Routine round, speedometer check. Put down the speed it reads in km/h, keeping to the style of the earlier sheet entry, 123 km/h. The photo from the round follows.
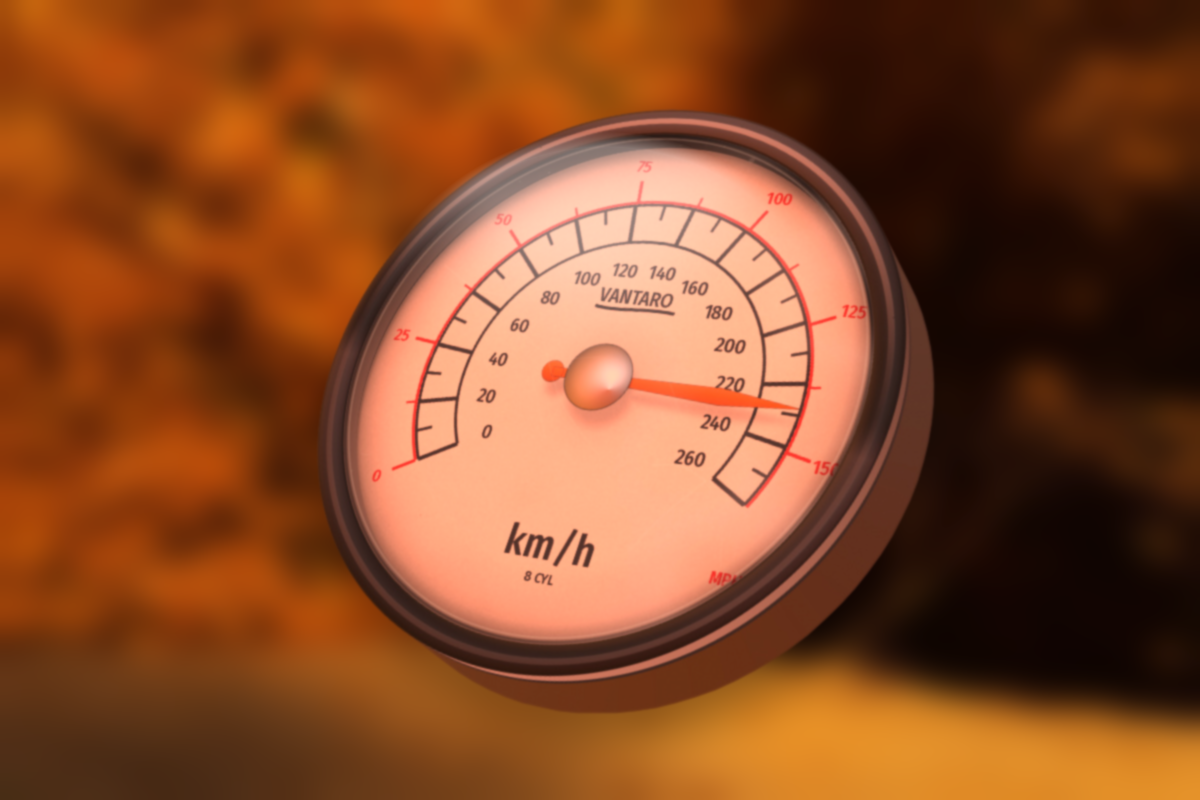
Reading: 230 km/h
